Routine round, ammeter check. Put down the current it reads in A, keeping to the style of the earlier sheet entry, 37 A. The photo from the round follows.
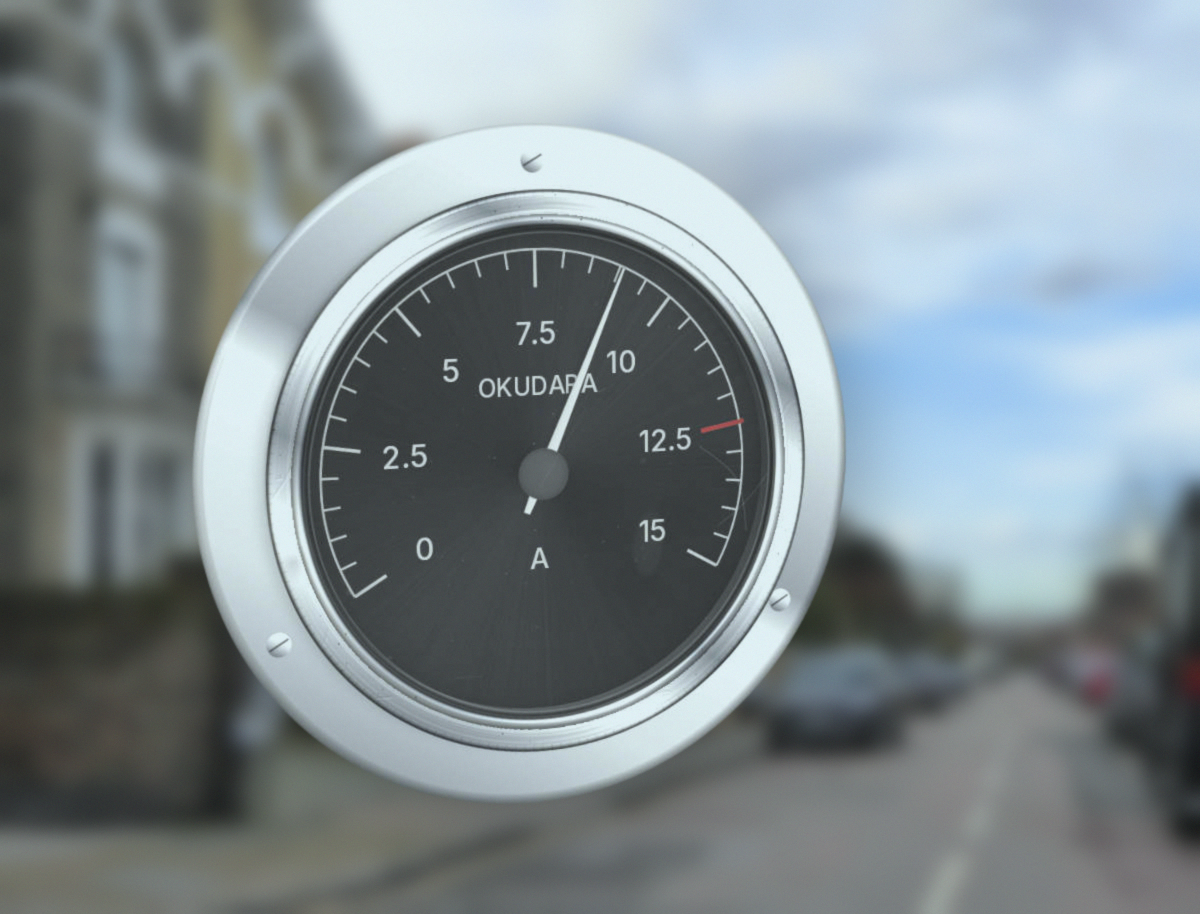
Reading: 9 A
